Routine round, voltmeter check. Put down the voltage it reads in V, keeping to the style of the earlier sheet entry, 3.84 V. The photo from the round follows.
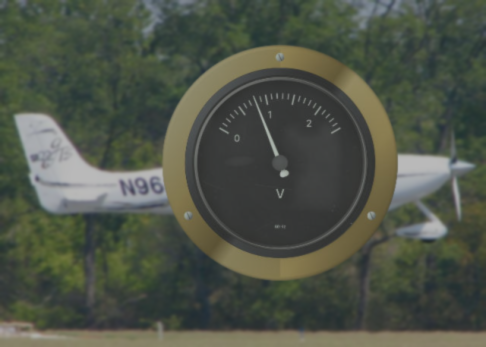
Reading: 0.8 V
